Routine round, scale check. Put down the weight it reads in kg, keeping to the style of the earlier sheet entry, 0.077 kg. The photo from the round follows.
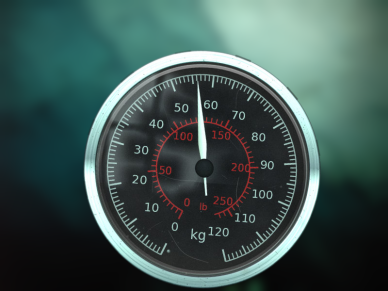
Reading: 56 kg
